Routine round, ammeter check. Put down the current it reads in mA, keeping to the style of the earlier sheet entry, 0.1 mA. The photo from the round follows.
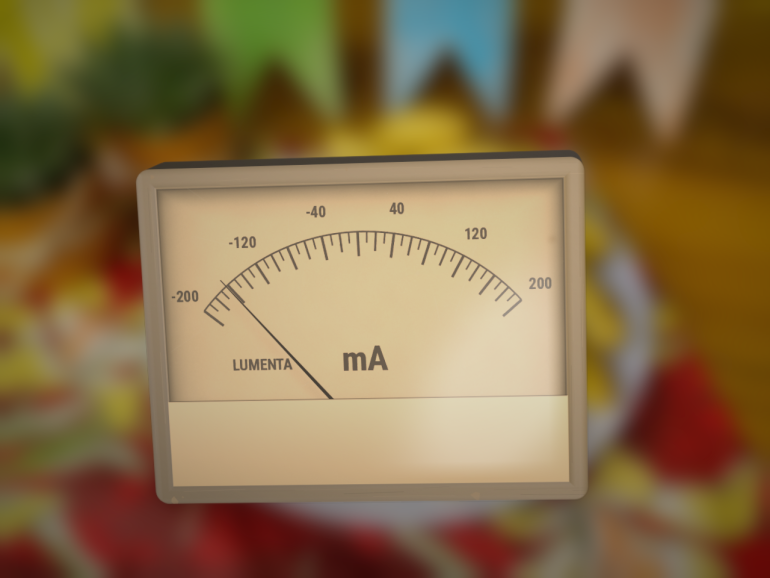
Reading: -160 mA
